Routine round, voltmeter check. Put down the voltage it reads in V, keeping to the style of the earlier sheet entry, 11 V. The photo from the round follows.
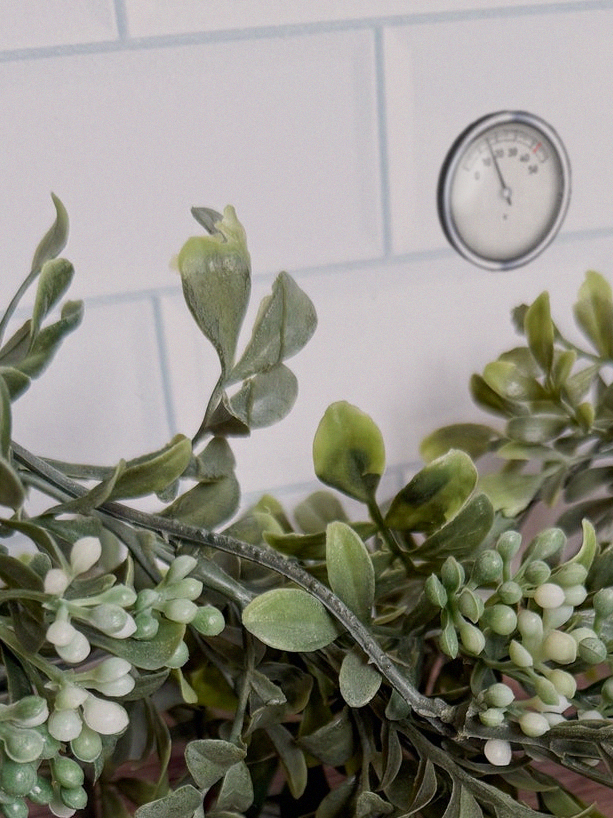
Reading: 15 V
